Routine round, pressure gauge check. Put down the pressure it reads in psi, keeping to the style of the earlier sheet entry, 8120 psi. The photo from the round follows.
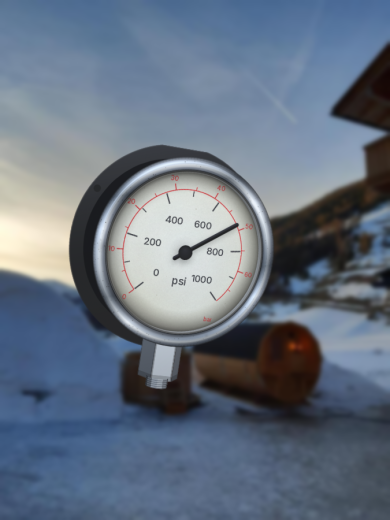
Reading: 700 psi
